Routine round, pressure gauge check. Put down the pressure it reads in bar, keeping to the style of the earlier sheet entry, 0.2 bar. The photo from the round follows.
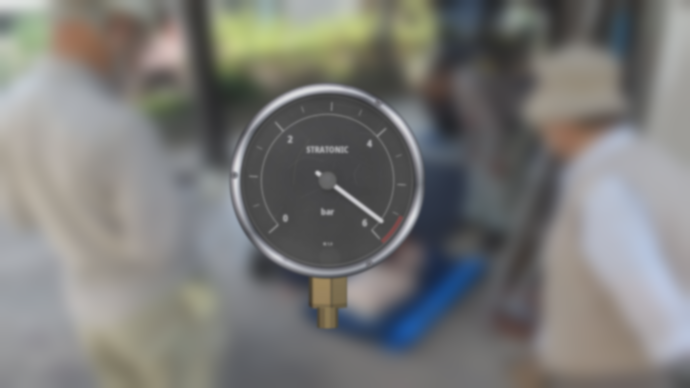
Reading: 5.75 bar
